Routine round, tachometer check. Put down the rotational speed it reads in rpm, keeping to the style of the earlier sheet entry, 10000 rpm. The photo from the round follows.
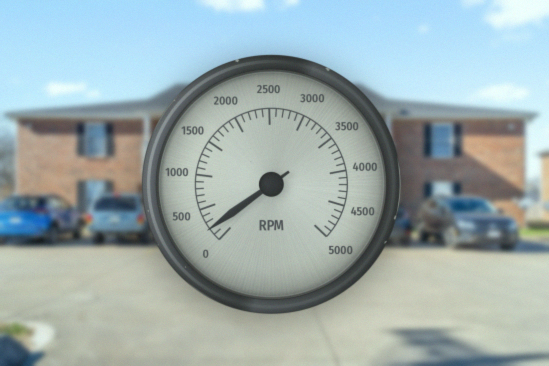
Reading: 200 rpm
